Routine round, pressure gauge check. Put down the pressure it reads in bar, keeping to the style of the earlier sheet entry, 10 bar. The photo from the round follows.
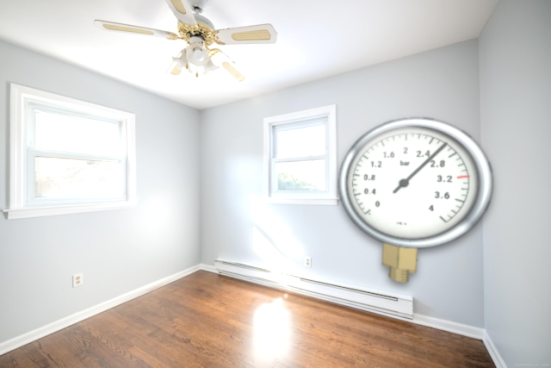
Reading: 2.6 bar
